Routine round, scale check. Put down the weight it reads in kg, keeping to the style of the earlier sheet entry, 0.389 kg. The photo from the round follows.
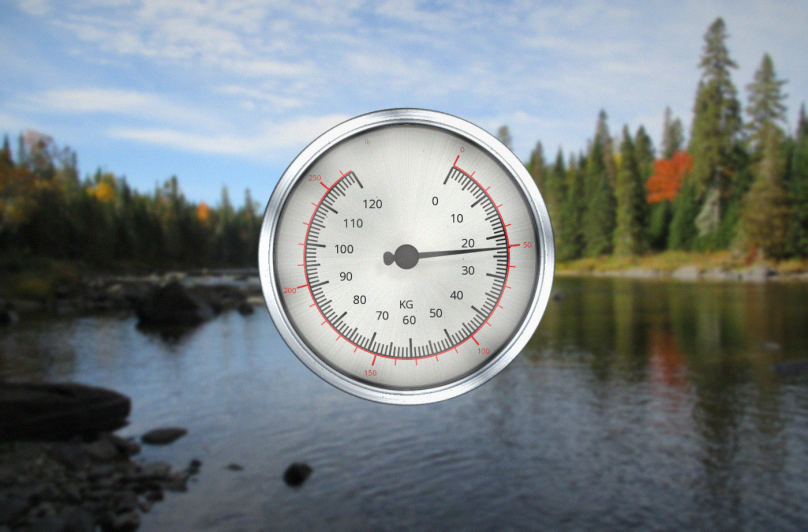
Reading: 23 kg
